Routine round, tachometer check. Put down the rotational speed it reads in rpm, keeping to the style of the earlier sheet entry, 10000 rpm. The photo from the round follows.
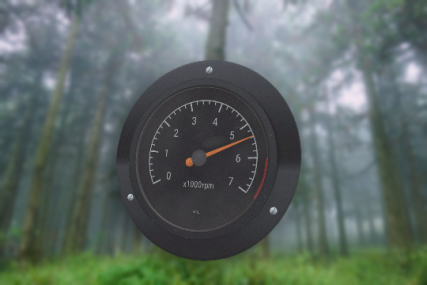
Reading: 5400 rpm
